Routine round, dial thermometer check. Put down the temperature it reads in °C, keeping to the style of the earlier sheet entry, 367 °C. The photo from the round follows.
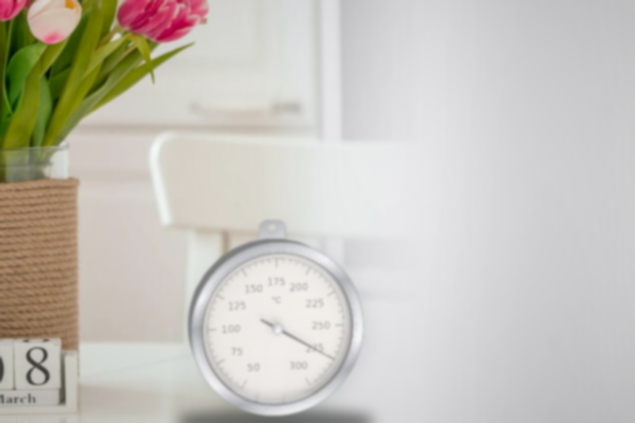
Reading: 275 °C
